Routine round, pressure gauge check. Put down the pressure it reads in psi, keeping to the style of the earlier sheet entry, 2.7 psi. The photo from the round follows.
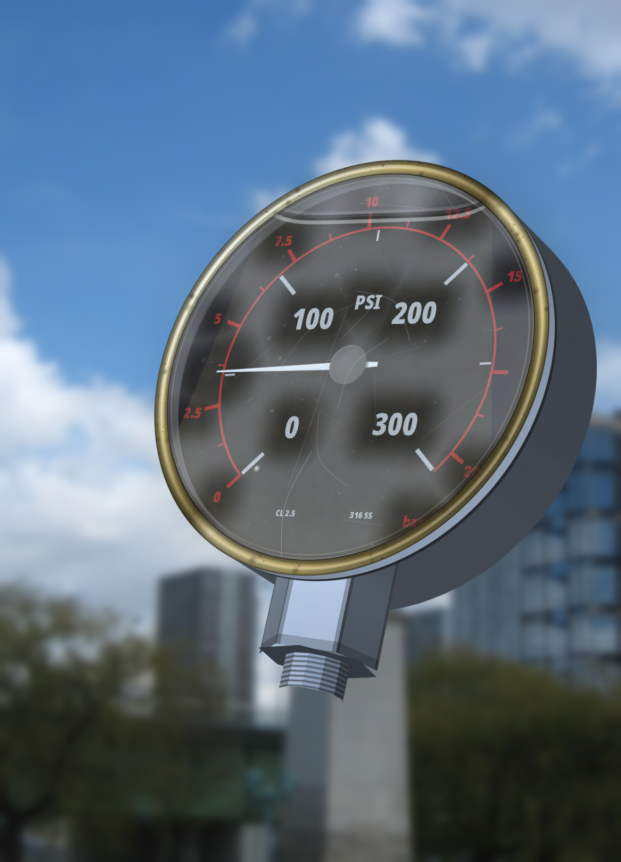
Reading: 50 psi
